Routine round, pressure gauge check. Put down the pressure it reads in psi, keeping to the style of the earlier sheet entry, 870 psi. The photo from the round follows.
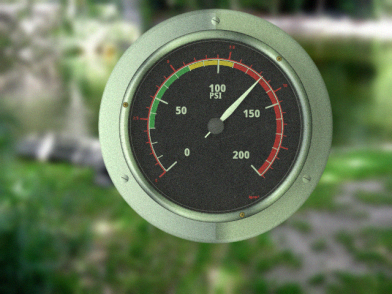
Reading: 130 psi
